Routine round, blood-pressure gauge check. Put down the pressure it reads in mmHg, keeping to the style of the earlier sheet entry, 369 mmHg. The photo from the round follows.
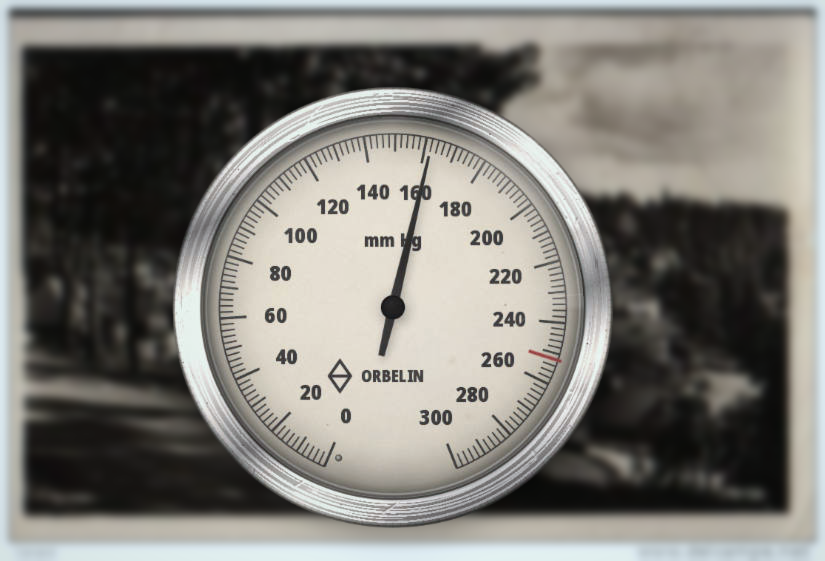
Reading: 162 mmHg
